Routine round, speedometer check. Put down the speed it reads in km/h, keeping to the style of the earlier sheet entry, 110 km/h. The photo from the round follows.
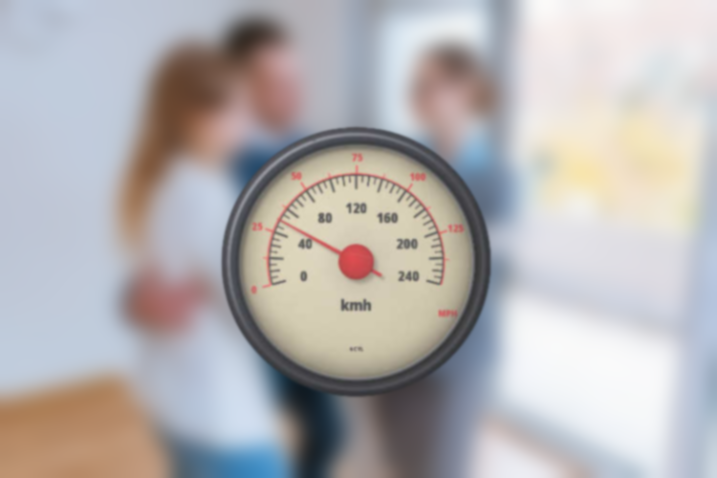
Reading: 50 km/h
